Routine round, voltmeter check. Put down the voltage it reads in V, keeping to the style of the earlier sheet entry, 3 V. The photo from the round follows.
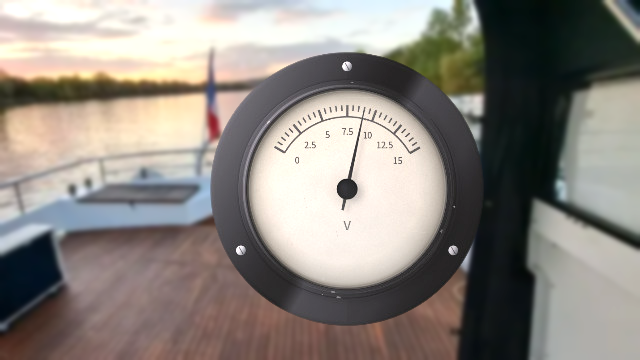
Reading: 9 V
